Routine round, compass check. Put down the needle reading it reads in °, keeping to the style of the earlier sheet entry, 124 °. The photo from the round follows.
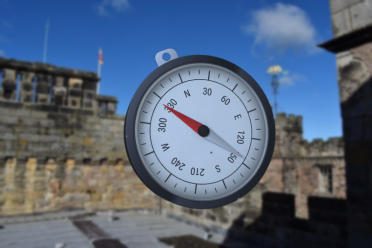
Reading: 325 °
